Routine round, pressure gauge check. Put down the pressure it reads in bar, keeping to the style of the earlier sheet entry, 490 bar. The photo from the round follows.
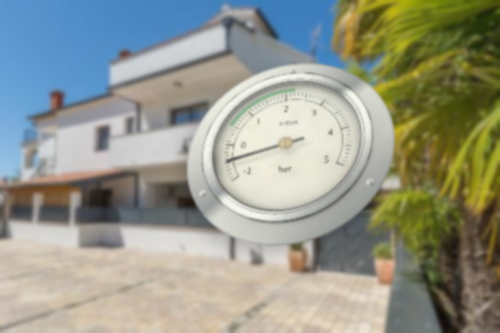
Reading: -0.5 bar
